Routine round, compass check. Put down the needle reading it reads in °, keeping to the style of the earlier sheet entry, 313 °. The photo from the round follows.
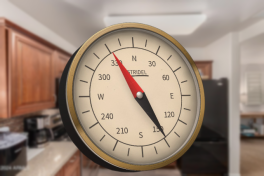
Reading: 330 °
